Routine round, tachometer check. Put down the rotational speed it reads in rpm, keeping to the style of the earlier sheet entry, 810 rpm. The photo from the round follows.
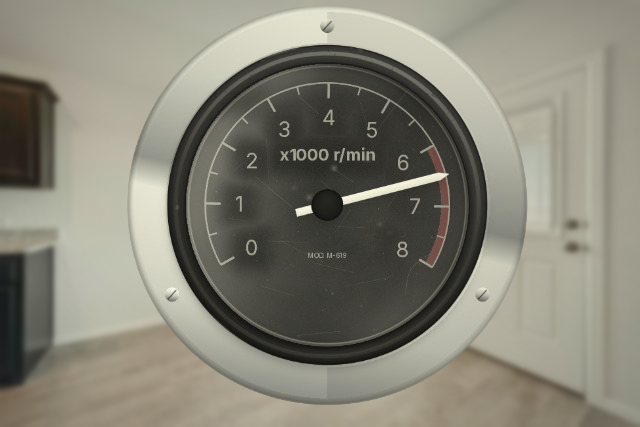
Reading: 6500 rpm
